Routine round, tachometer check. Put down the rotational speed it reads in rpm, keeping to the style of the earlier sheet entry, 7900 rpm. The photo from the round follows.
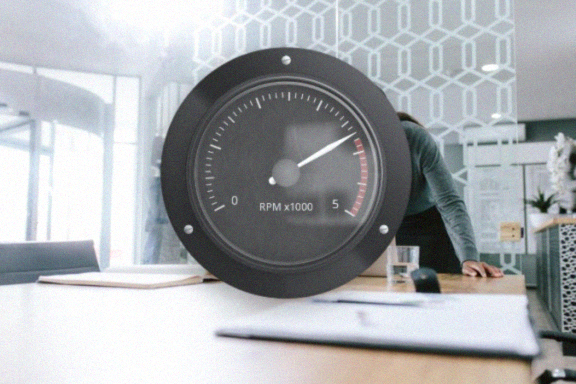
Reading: 3700 rpm
